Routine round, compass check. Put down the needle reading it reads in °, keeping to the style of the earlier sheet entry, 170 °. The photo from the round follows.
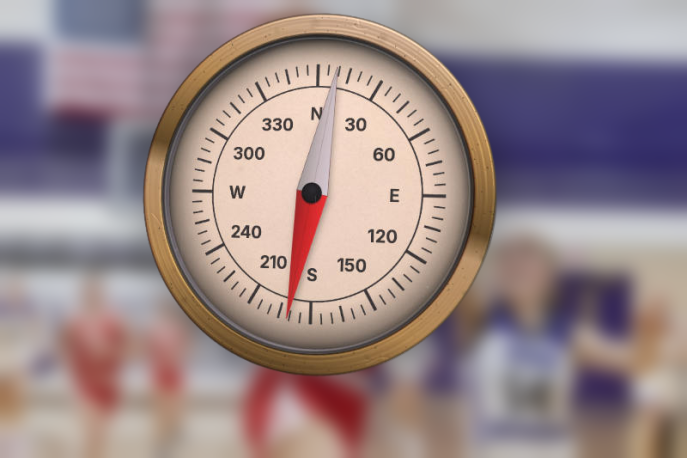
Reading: 190 °
